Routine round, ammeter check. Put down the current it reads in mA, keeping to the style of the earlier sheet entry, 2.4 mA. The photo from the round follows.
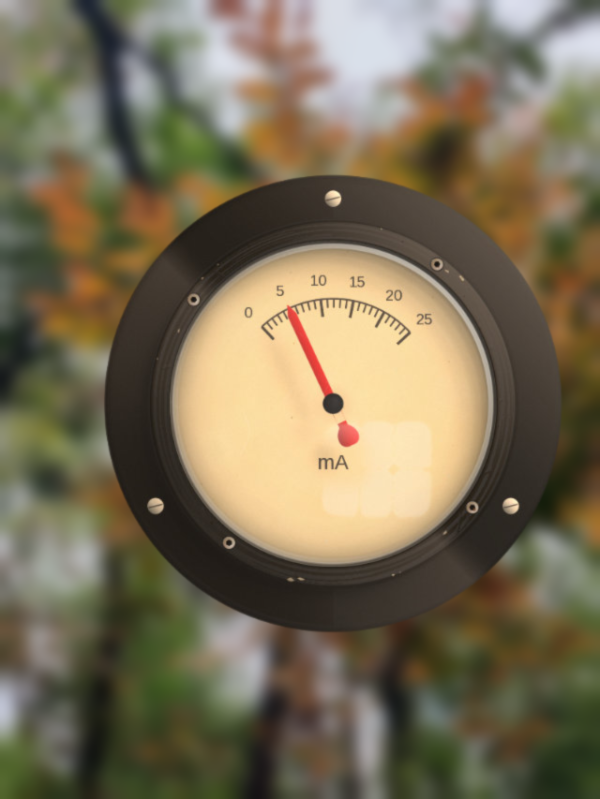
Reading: 5 mA
